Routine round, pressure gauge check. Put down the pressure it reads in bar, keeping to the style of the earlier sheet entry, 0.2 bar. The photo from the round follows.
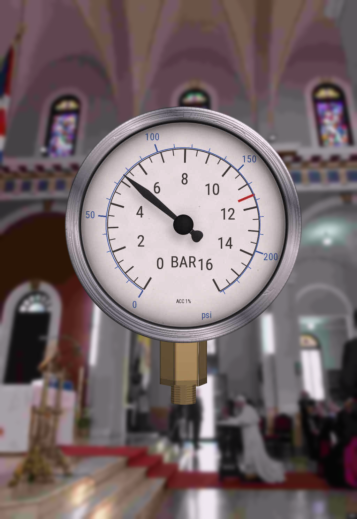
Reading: 5.25 bar
